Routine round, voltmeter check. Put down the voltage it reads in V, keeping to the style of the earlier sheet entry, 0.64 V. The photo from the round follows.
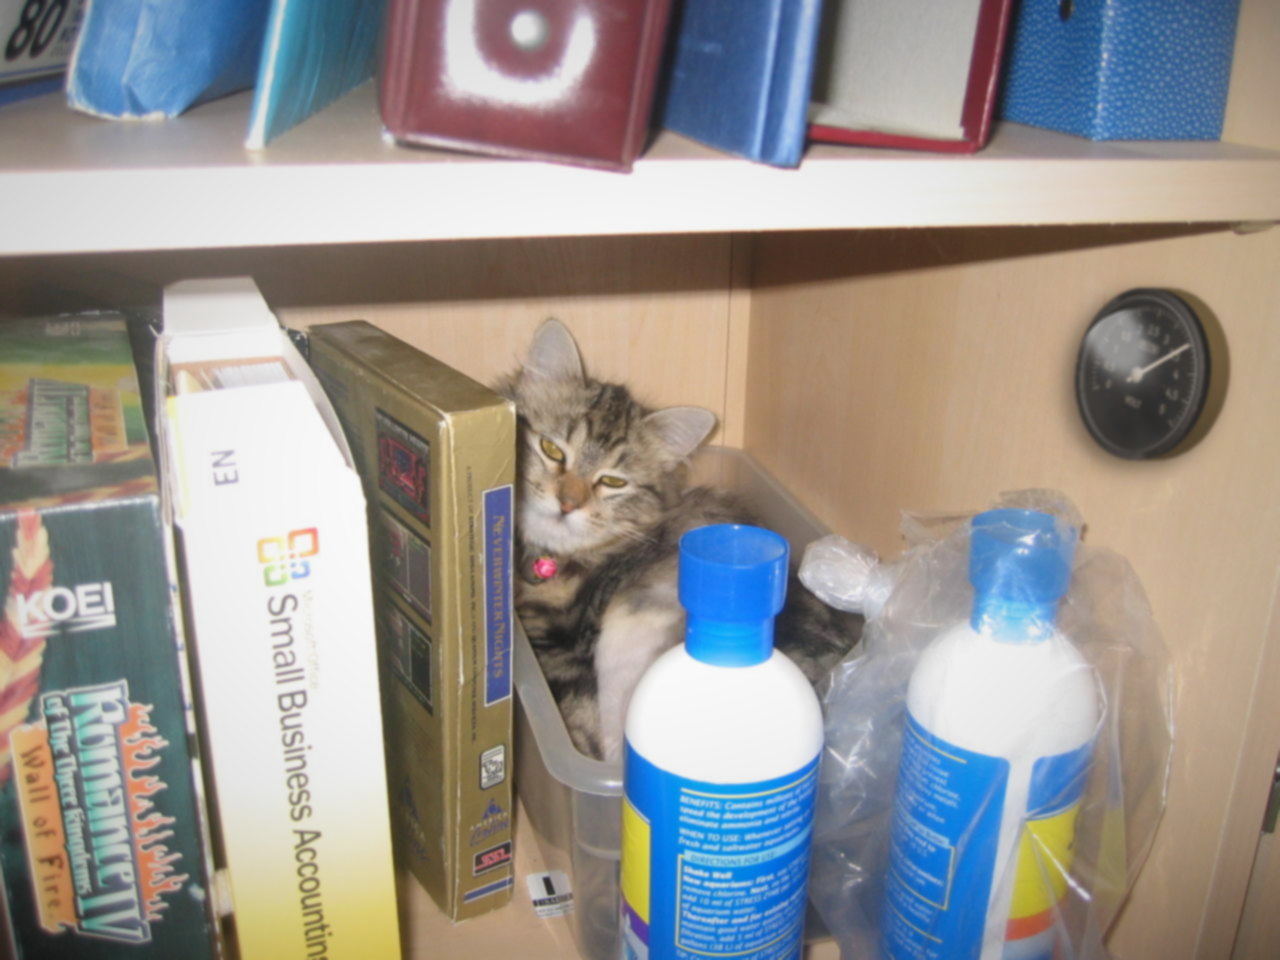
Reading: 3.5 V
